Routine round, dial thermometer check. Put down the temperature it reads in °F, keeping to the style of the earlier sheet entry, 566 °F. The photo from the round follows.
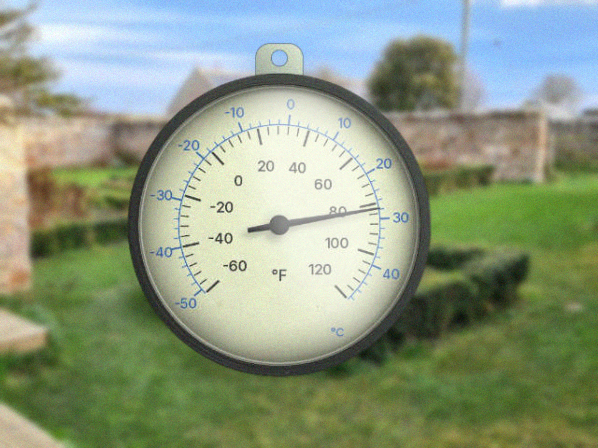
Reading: 82 °F
